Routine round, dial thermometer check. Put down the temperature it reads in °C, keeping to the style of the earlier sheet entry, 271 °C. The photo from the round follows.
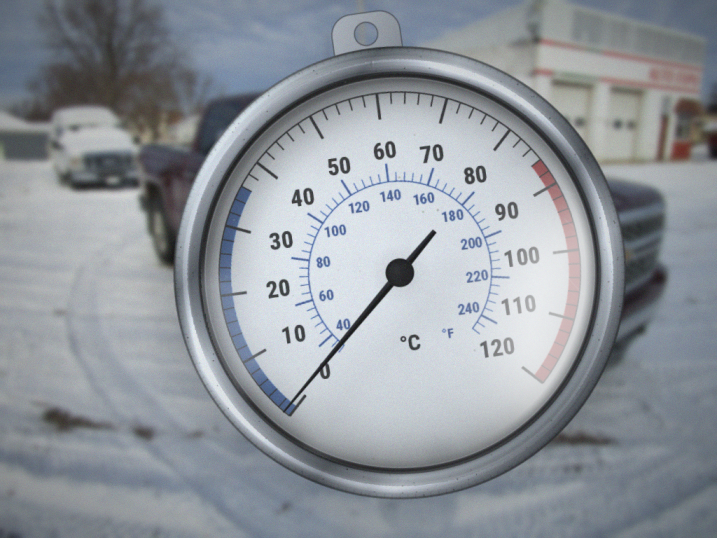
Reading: 1 °C
